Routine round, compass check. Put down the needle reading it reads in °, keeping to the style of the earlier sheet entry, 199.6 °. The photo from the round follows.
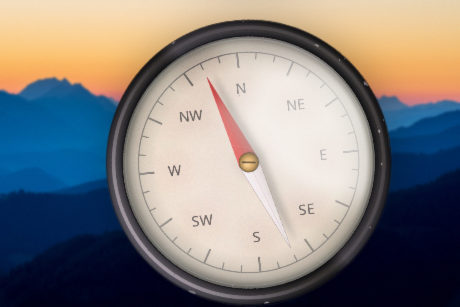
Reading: 340 °
